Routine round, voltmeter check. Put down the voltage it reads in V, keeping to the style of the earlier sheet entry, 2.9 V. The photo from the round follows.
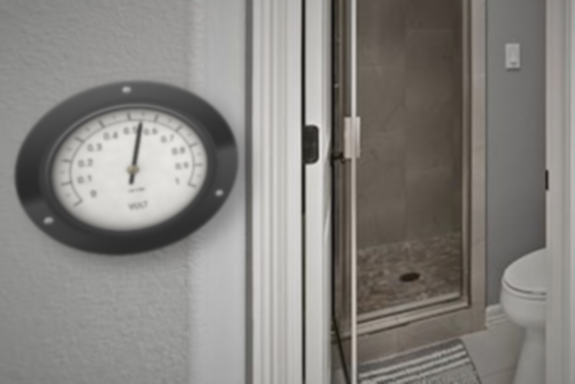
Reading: 0.55 V
